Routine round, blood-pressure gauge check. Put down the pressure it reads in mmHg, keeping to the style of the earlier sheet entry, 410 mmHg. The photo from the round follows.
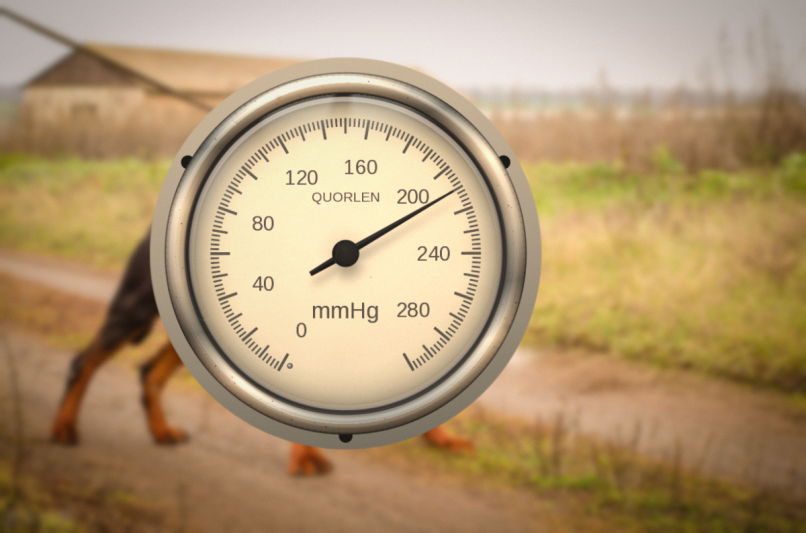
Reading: 210 mmHg
